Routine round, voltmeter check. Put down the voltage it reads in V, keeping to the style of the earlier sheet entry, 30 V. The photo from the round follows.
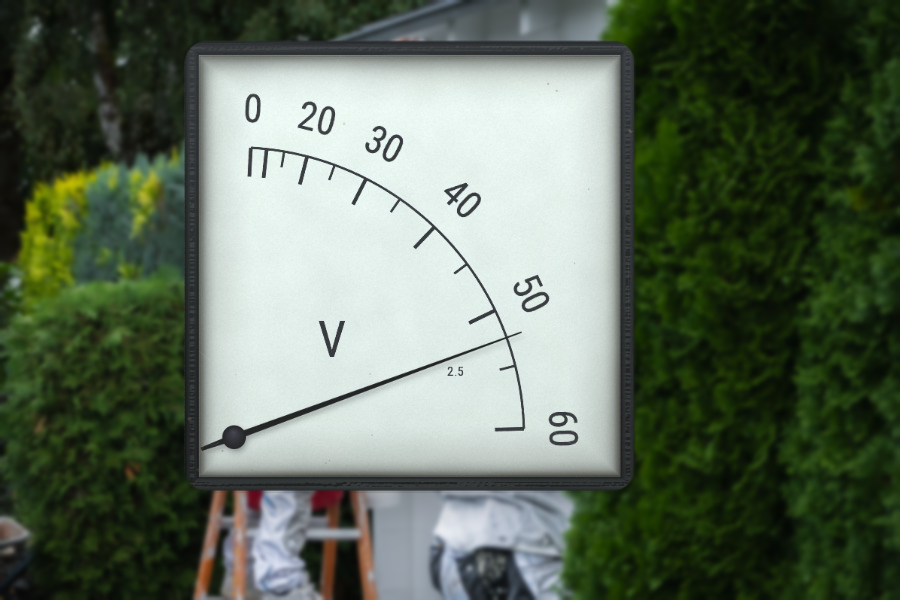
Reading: 52.5 V
